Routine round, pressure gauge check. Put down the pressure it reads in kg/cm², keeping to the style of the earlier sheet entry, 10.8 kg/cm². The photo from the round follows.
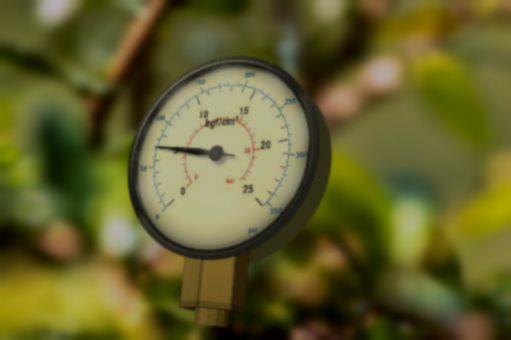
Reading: 5 kg/cm²
